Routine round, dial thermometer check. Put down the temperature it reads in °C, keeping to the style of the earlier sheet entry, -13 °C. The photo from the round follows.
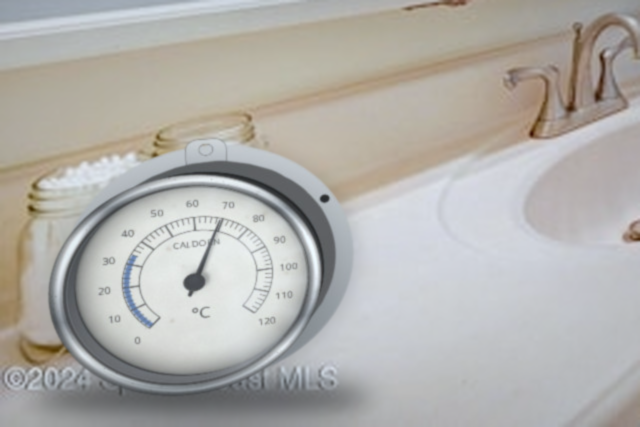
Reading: 70 °C
